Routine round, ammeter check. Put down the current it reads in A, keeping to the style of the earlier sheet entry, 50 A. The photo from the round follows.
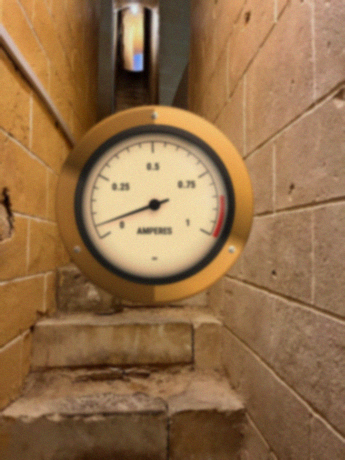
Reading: 0.05 A
